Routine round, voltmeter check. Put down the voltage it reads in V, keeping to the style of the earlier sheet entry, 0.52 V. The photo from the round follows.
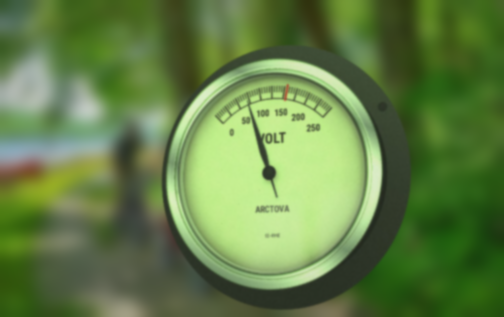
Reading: 75 V
